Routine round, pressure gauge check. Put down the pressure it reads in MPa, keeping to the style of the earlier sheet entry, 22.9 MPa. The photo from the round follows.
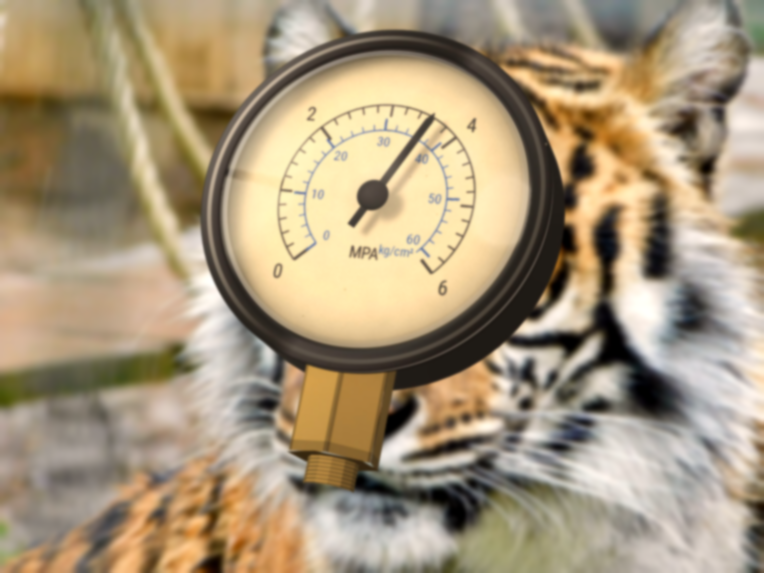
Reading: 3.6 MPa
